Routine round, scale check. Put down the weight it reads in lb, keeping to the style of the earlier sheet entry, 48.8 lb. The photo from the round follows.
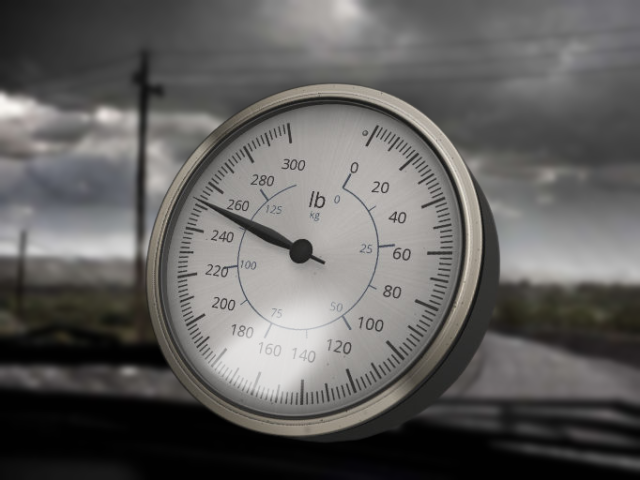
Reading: 252 lb
